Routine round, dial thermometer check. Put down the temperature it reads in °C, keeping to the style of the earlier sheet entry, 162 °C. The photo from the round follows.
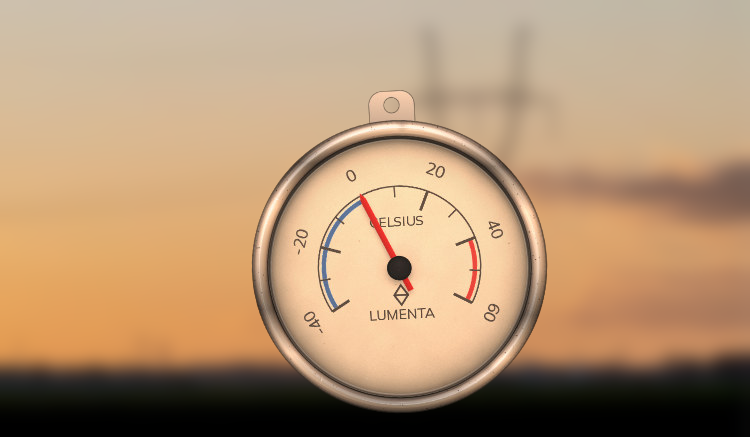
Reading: 0 °C
